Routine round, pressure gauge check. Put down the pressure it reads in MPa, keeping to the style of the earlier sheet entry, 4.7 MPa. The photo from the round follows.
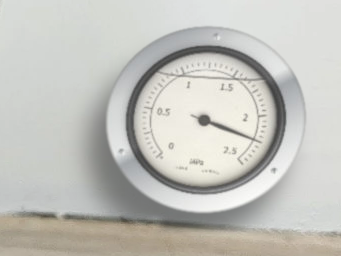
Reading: 2.25 MPa
